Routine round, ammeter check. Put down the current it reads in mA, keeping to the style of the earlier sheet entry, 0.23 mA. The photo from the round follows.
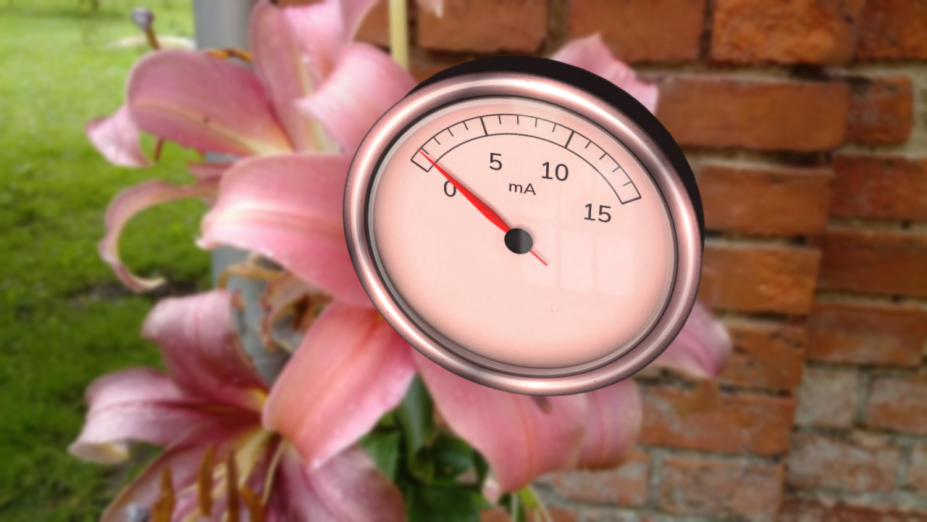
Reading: 1 mA
